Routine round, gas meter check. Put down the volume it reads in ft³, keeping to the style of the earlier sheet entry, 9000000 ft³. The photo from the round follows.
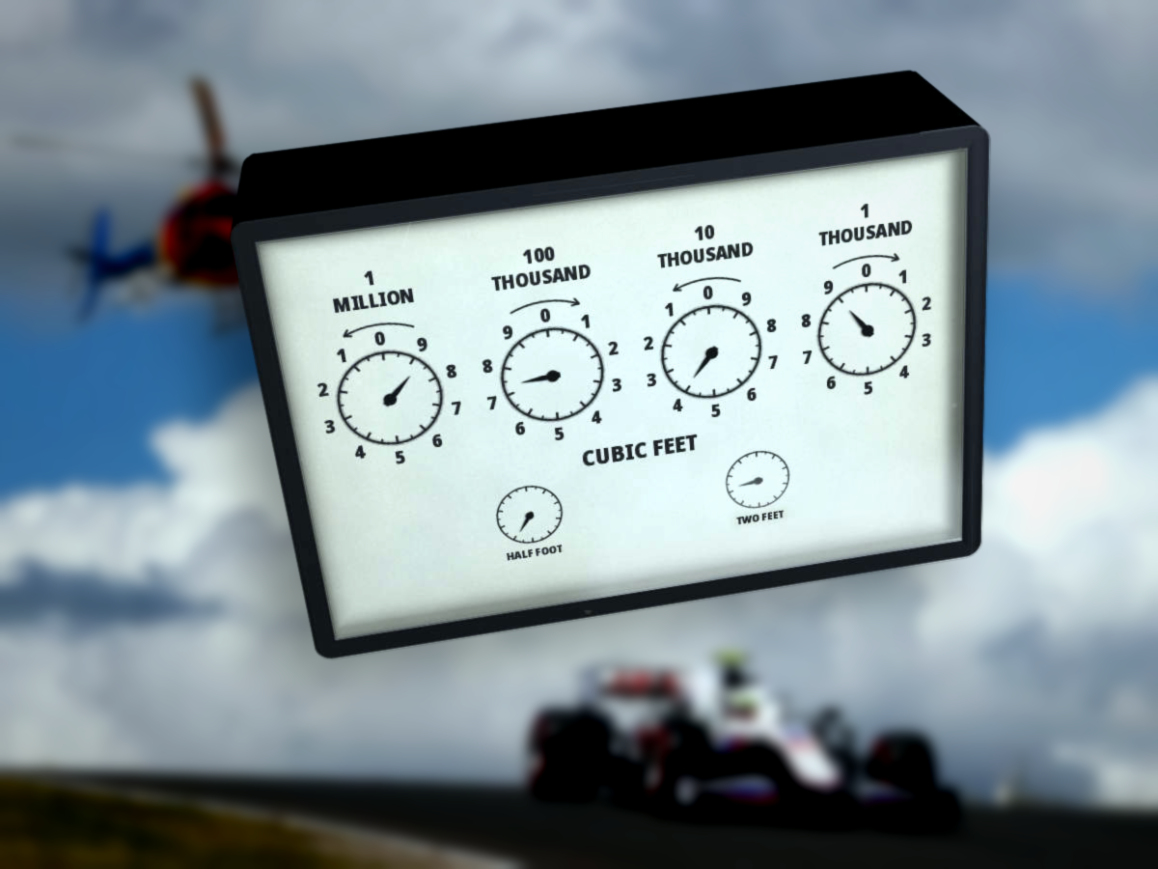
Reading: 873900 ft³
